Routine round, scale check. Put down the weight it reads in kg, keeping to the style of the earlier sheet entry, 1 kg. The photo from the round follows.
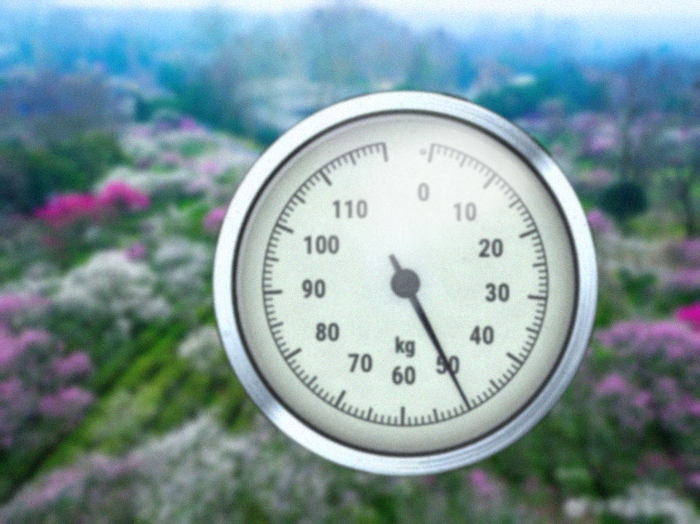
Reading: 50 kg
